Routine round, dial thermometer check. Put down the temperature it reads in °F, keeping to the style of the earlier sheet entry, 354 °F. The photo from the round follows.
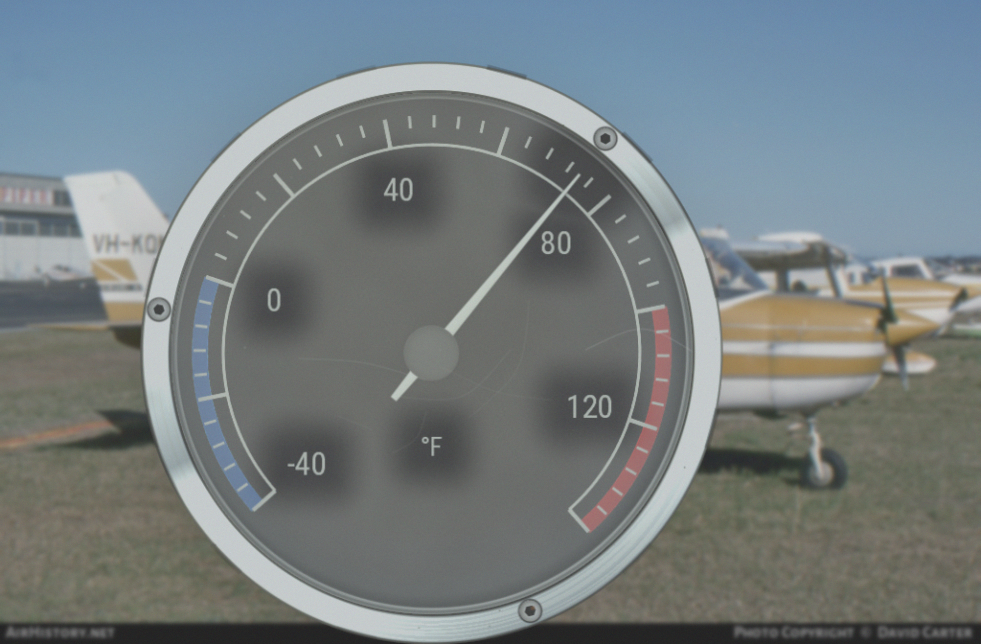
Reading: 74 °F
